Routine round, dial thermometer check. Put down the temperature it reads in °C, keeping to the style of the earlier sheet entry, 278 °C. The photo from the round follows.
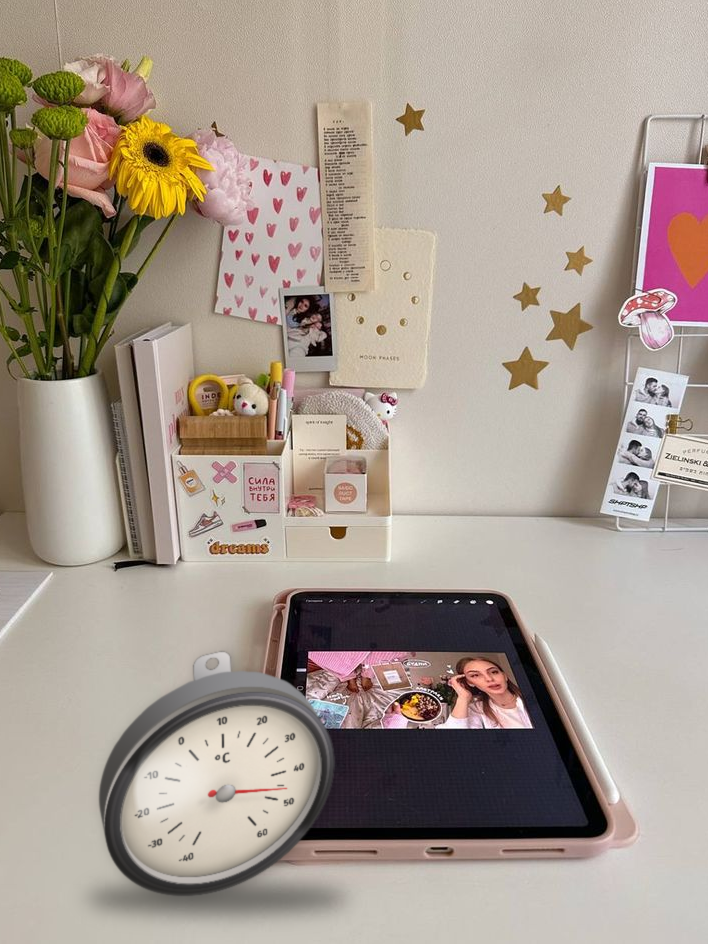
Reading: 45 °C
